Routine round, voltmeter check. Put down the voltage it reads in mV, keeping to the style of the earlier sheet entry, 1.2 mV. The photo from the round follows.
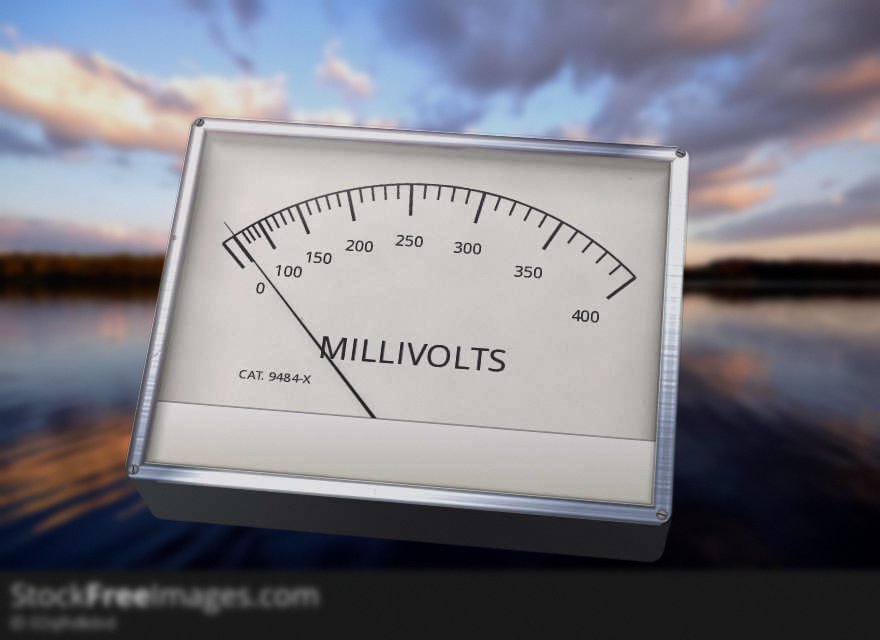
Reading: 50 mV
